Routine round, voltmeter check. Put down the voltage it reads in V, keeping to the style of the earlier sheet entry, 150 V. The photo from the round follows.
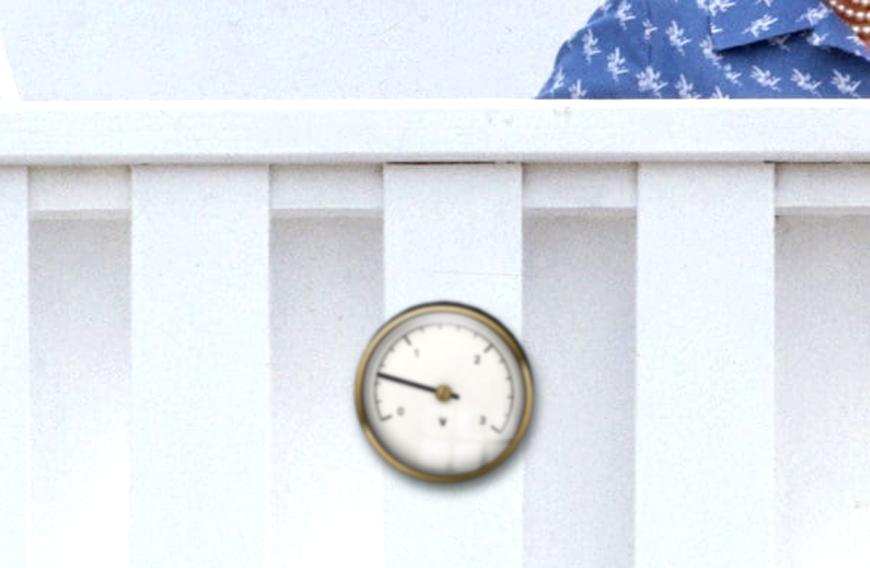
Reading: 0.5 V
